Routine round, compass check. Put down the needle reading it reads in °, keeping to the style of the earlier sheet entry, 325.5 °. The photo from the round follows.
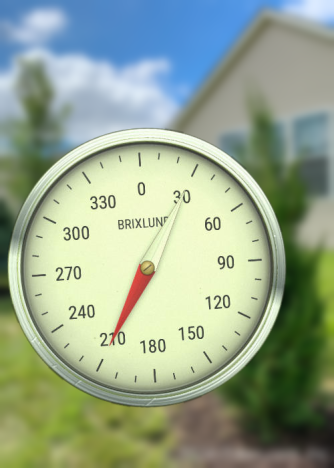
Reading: 210 °
